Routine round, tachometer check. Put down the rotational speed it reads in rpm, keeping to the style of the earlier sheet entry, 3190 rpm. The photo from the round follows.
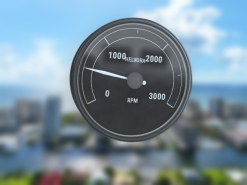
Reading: 500 rpm
